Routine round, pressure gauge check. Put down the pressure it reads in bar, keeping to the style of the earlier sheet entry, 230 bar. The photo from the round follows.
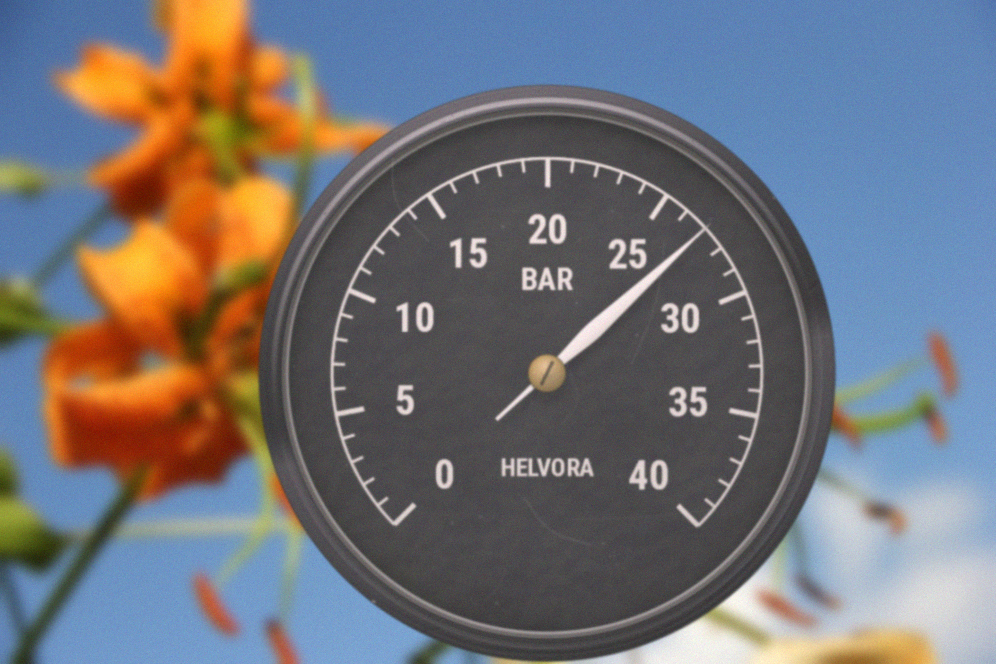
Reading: 27 bar
